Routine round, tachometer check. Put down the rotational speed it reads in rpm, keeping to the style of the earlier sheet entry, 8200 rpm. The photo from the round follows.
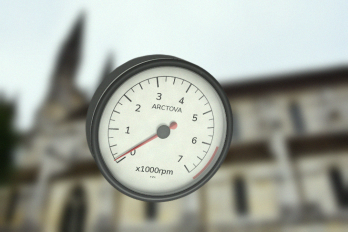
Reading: 125 rpm
